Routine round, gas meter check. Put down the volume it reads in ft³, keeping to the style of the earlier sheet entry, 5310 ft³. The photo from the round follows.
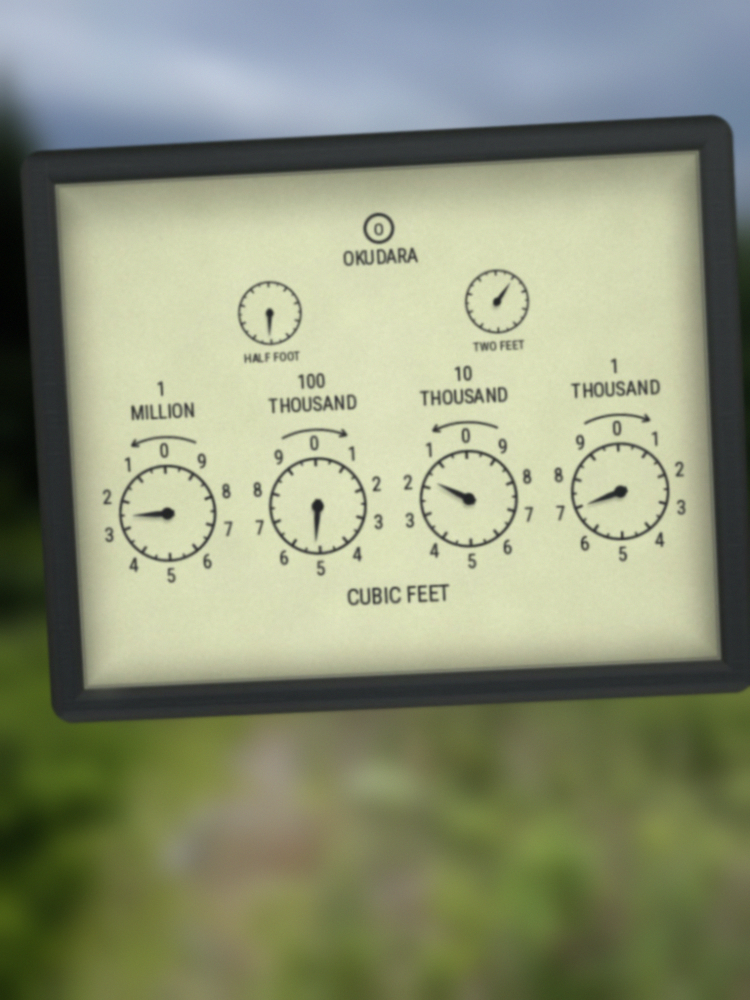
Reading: 251700 ft³
